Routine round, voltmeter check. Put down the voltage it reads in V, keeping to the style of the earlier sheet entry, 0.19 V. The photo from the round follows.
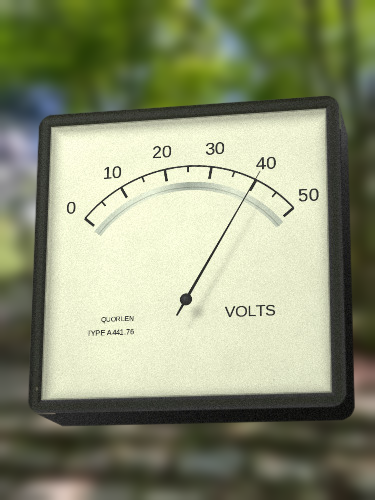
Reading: 40 V
